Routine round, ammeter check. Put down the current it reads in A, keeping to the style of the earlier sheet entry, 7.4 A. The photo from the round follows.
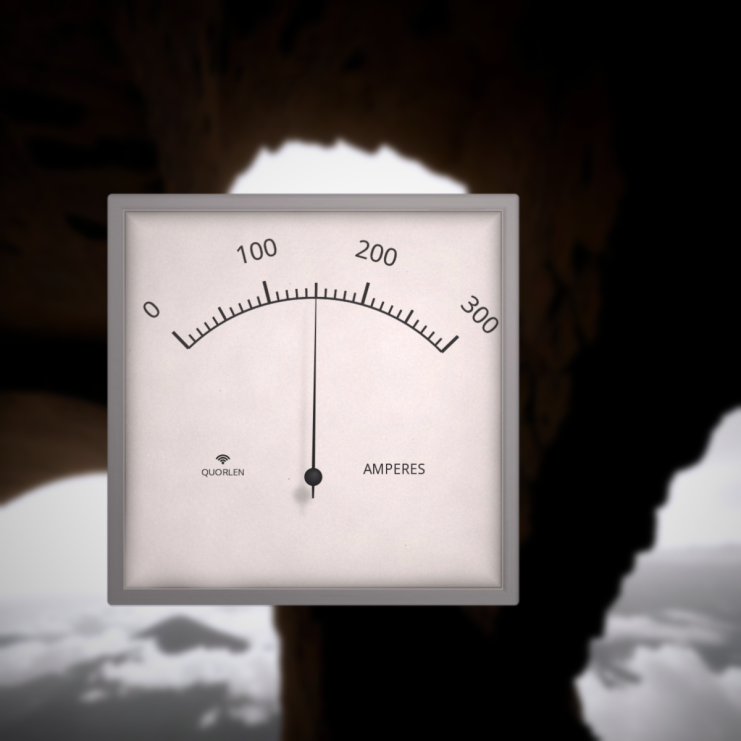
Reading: 150 A
